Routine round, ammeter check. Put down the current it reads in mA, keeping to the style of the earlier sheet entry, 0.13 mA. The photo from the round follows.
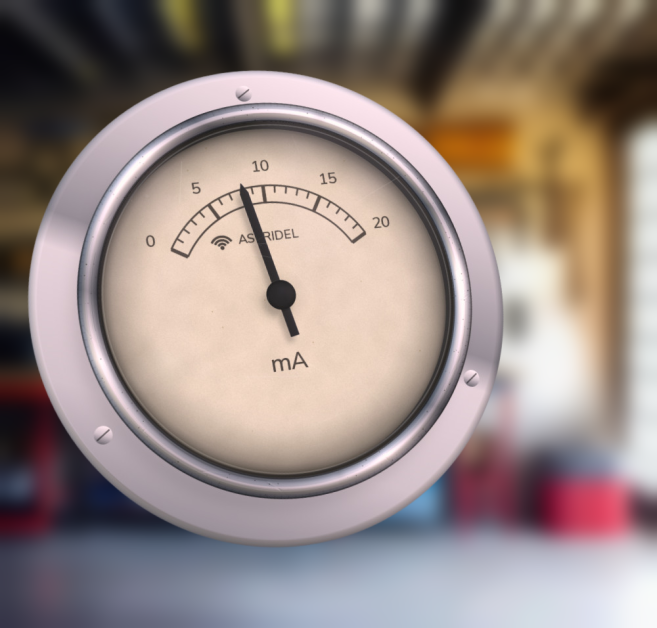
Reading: 8 mA
